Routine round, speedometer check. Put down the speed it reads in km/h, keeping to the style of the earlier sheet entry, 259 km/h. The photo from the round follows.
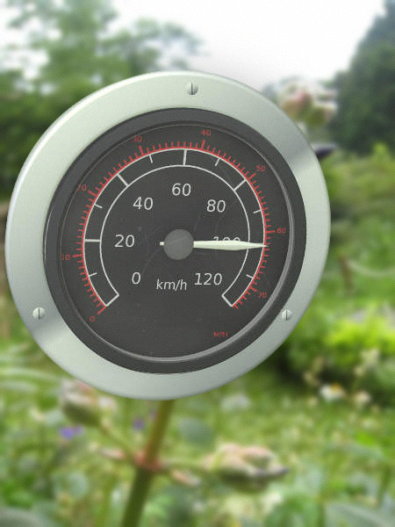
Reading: 100 km/h
